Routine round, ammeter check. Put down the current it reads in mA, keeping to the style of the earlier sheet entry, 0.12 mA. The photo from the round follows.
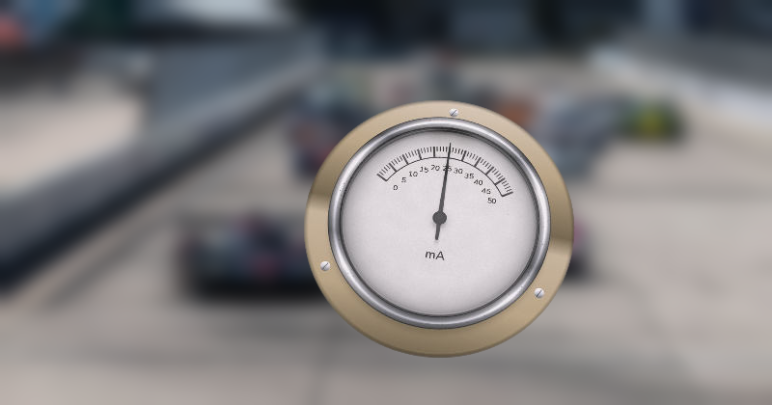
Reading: 25 mA
